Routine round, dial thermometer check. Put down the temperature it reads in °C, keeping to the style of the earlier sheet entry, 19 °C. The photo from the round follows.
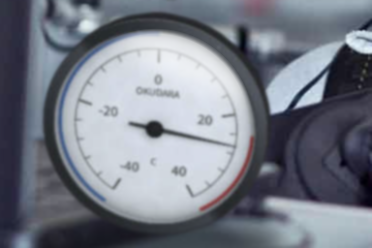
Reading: 26 °C
